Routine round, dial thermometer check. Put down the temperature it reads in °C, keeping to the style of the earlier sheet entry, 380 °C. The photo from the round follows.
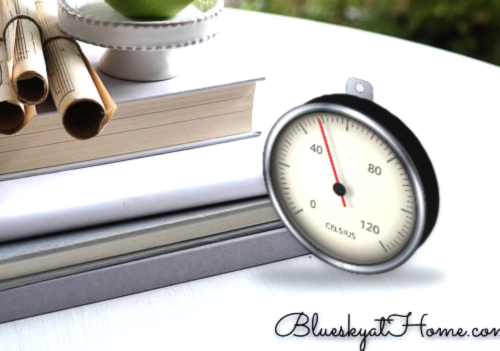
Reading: 50 °C
